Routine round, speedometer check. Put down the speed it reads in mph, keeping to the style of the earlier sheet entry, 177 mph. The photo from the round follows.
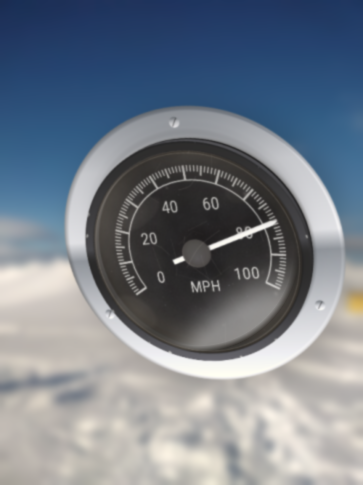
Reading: 80 mph
